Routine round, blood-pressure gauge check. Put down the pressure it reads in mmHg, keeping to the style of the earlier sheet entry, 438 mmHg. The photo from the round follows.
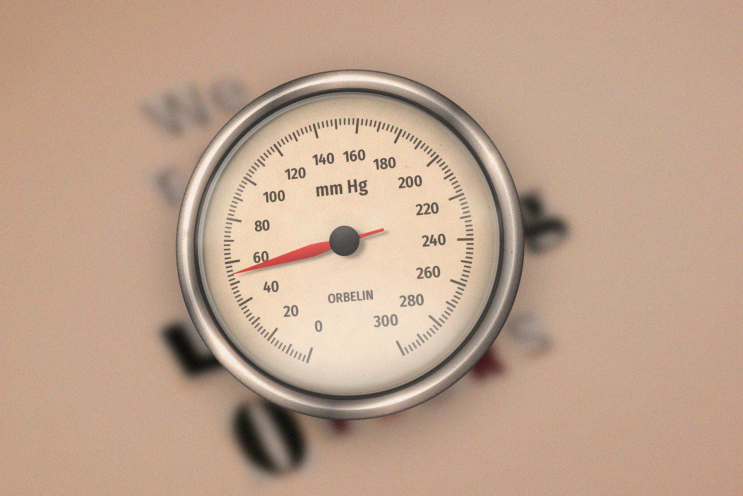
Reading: 54 mmHg
